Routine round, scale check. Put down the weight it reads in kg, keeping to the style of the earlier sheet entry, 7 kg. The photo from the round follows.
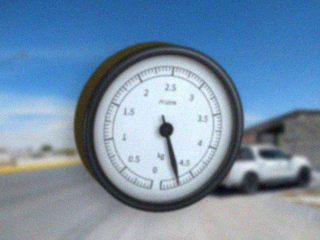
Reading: 4.75 kg
